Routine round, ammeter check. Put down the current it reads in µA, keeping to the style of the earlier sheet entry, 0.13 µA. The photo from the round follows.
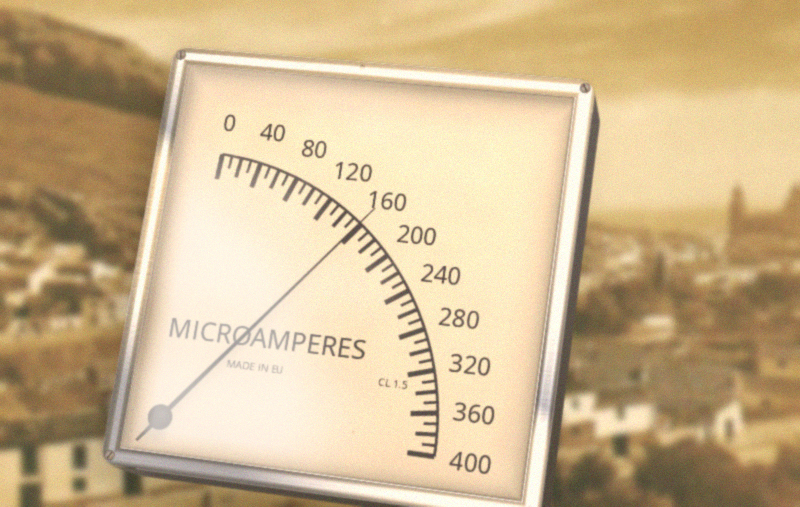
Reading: 160 µA
